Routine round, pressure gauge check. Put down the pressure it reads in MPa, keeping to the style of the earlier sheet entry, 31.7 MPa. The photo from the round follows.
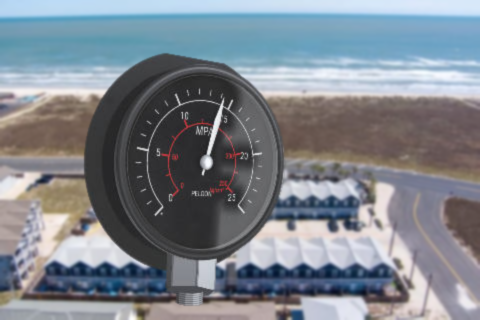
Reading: 14 MPa
